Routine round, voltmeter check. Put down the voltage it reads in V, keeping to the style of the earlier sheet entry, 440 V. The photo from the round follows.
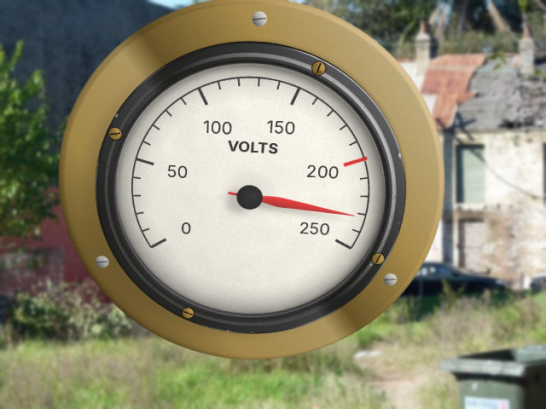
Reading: 230 V
